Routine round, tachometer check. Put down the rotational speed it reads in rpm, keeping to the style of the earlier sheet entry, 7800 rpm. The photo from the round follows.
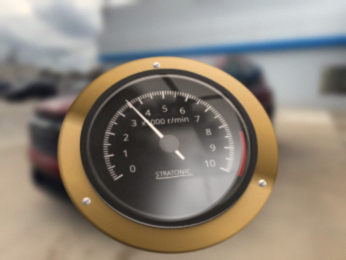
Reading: 3500 rpm
